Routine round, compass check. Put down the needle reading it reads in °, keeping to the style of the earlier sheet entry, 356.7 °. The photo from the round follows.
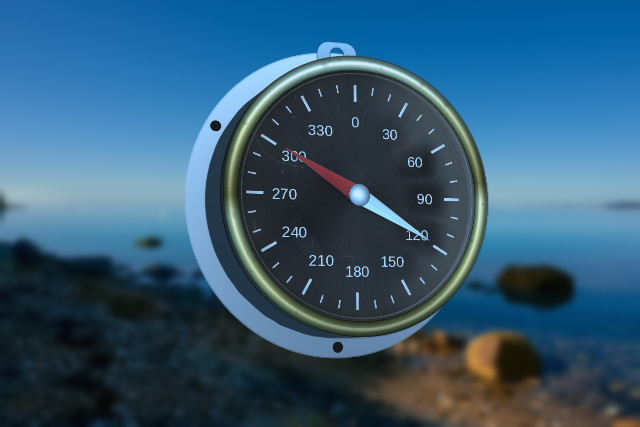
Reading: 300 °
